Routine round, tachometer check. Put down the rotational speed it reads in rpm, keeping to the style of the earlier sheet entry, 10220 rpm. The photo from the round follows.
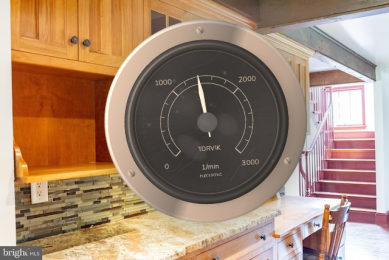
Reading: 1400 rpm
